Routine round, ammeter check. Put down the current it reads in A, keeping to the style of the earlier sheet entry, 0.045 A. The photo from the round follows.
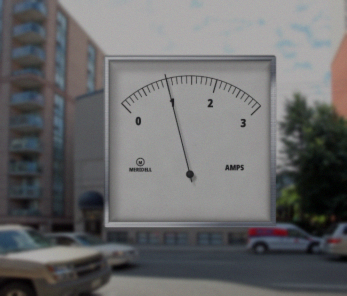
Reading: 1 A
